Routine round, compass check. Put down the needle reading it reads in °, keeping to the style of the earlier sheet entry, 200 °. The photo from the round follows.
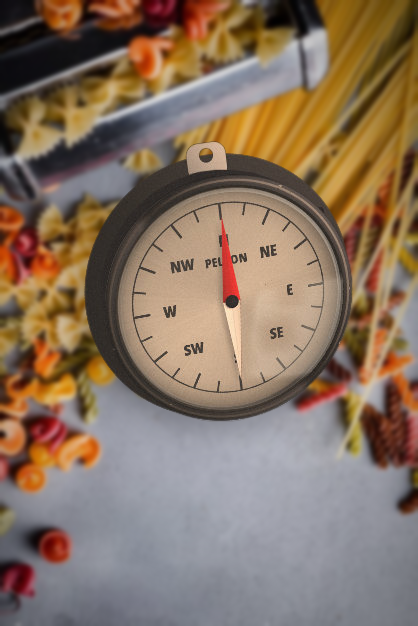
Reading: 0 °
